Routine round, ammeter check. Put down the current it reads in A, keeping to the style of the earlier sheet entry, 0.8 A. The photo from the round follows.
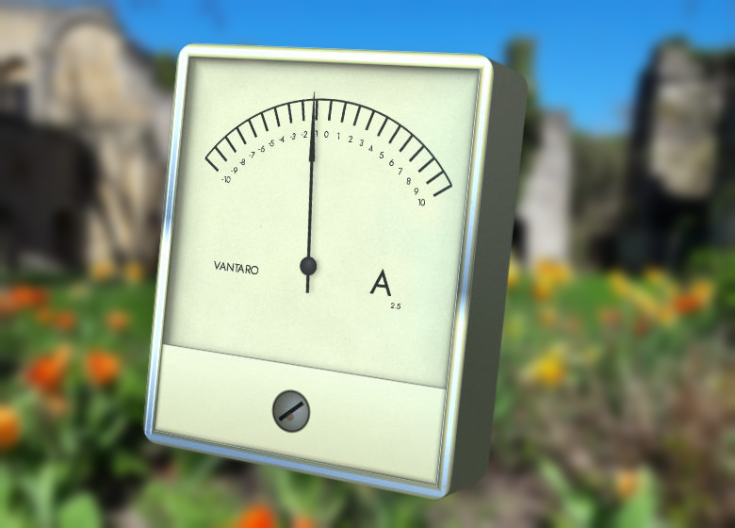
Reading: -1 A
